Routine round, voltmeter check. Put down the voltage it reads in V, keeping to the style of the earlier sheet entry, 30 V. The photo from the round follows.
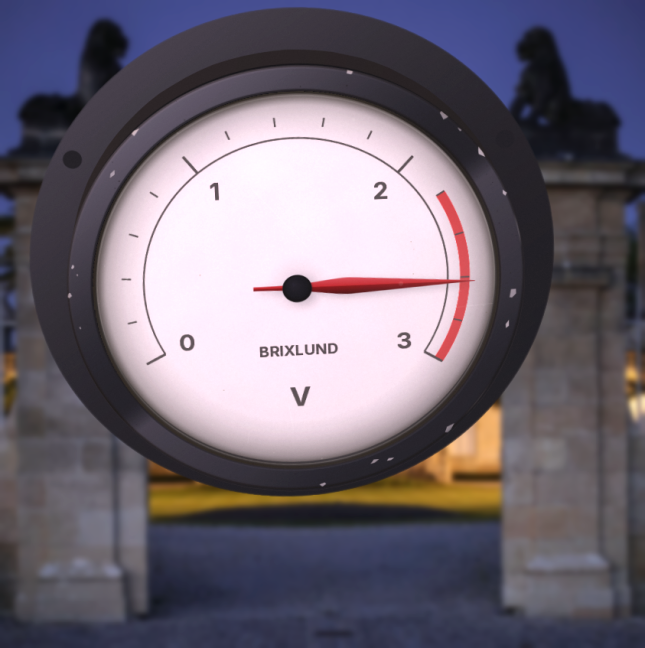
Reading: 2.6 V
